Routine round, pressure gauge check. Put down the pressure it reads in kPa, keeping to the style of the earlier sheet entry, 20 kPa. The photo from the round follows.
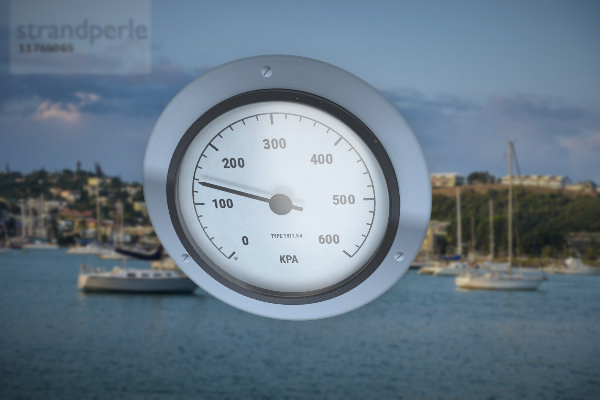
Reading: 140 kPa
